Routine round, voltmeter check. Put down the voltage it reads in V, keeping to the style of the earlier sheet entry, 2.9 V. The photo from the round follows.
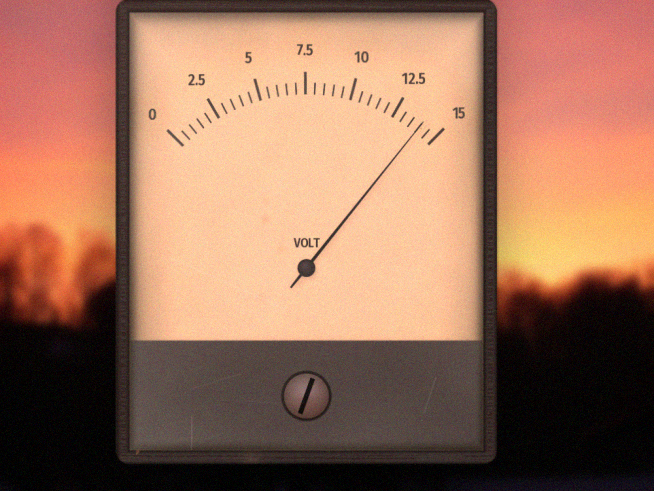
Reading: 14 V
